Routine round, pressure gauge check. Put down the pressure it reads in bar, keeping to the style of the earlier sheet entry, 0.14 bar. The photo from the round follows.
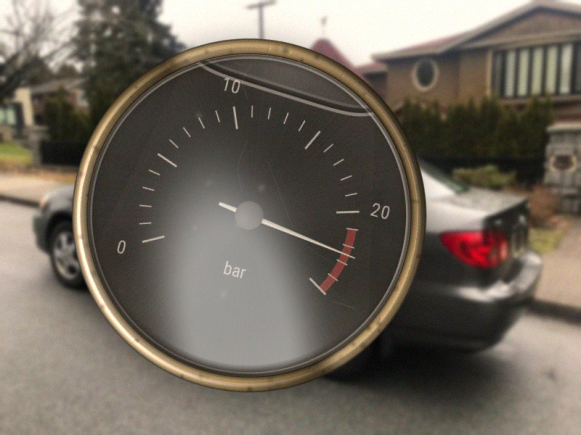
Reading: 22.5 bar
